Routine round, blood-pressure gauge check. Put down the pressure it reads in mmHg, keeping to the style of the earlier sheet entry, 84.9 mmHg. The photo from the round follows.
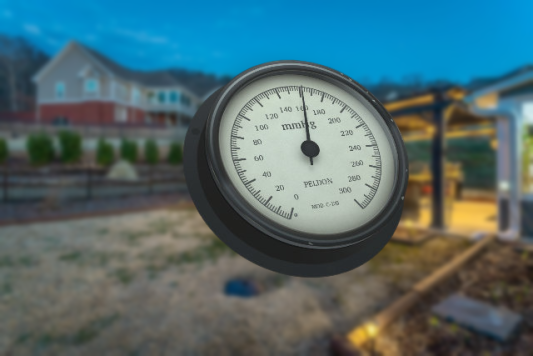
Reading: 160 mmHg
